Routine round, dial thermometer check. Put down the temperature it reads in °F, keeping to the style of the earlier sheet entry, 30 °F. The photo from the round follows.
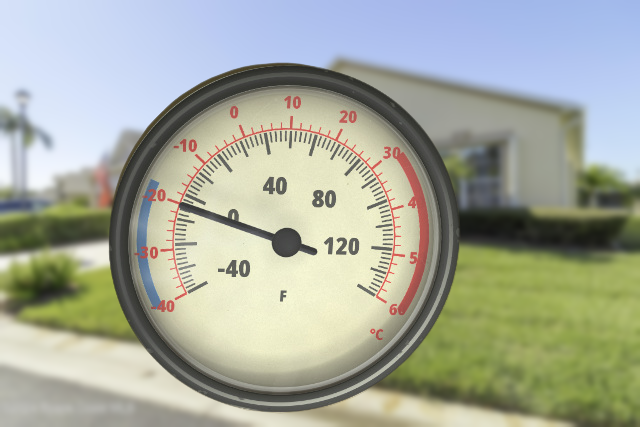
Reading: -4 °F
